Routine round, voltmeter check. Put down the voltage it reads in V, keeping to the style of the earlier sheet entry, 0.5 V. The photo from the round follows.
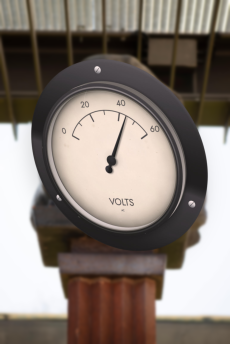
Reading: 45 V
